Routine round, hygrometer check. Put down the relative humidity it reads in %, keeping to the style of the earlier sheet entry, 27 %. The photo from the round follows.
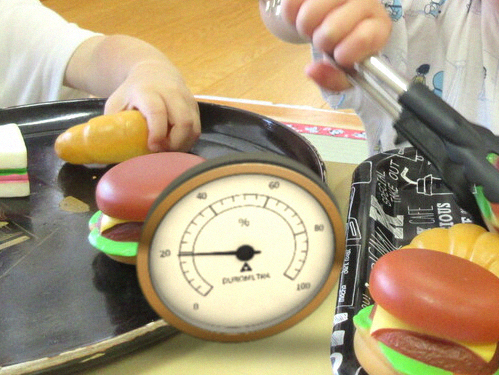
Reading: 20 %
